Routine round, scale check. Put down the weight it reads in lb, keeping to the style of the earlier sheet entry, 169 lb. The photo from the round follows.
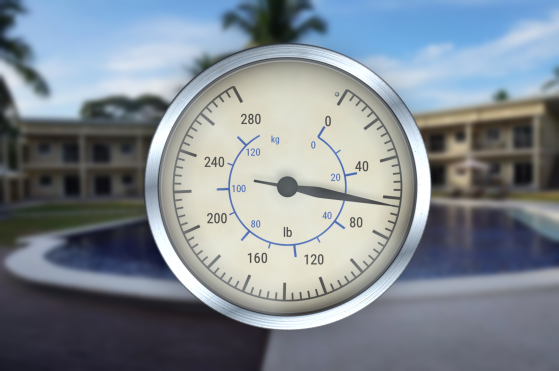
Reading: 64 lb
